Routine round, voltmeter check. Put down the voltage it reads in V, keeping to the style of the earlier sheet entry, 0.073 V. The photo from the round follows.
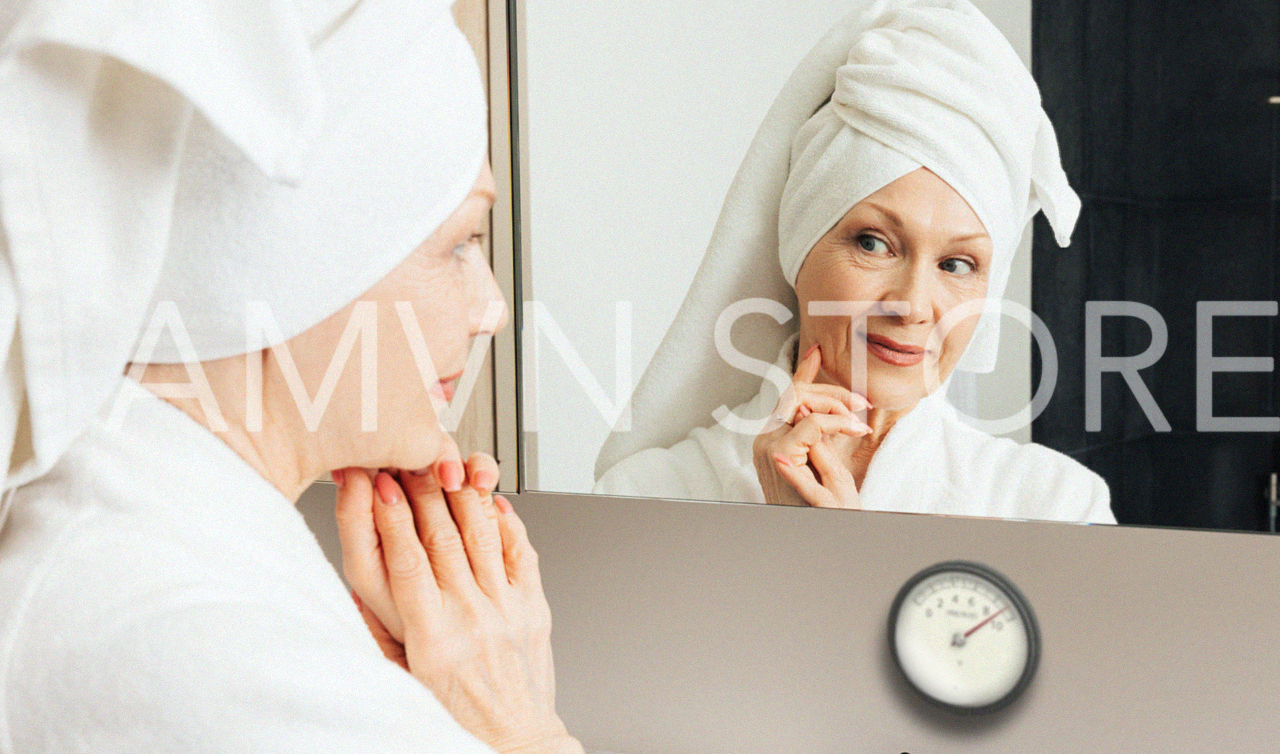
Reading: 9 V
